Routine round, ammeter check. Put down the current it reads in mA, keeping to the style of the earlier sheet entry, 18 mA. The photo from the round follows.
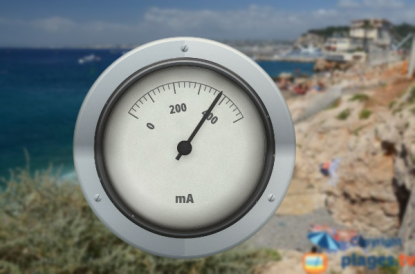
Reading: 380 mA
